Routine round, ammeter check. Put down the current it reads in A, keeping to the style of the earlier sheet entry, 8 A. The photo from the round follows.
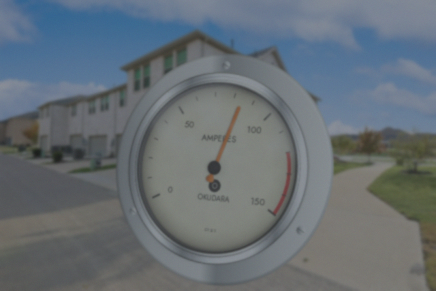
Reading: 85 A
